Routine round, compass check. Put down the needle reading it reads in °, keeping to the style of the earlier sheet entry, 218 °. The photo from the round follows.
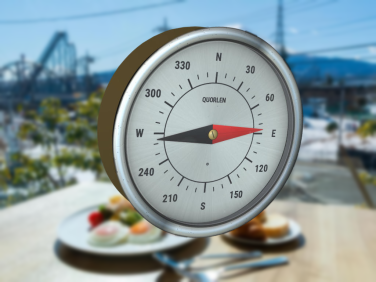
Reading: 85 °
